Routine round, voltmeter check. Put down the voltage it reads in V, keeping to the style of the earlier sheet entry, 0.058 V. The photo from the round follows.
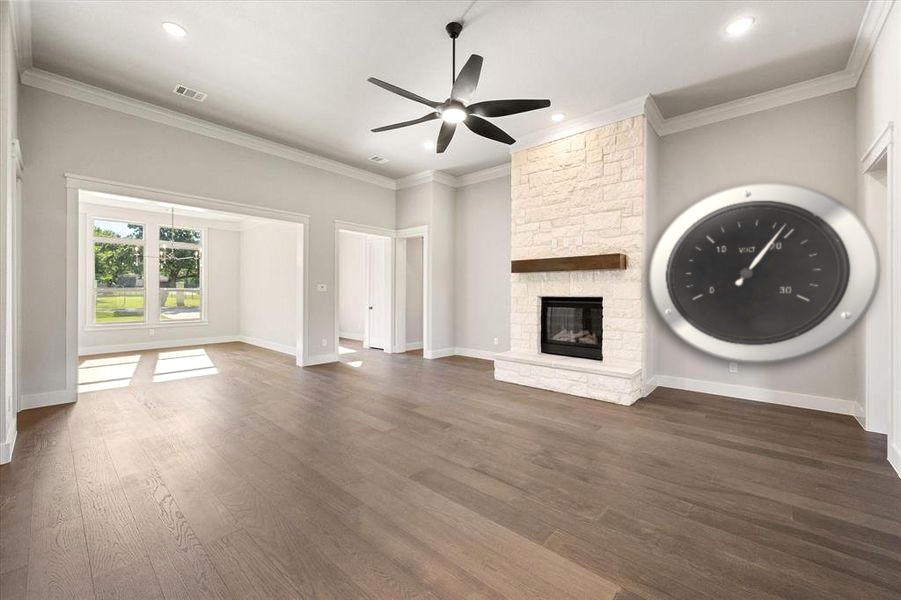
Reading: 19 V
